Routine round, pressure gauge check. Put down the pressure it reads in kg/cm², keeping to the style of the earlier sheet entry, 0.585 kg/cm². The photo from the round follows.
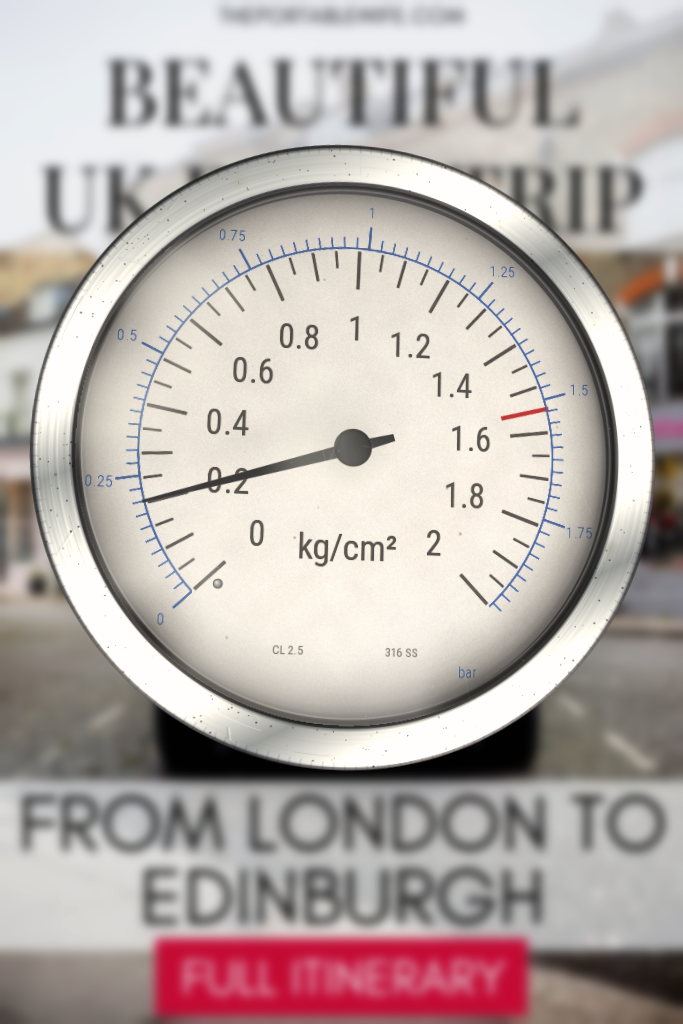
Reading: 0.2 kg/cm²
